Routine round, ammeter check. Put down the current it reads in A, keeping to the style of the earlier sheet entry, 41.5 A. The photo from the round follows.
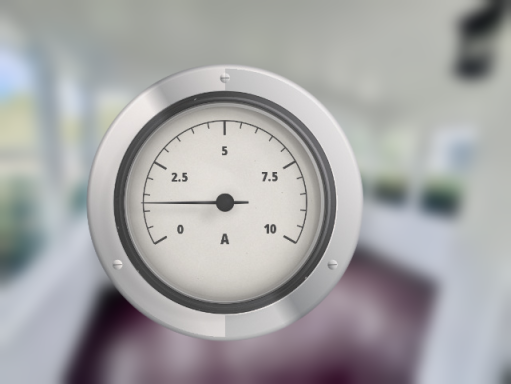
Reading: 1.25 A
